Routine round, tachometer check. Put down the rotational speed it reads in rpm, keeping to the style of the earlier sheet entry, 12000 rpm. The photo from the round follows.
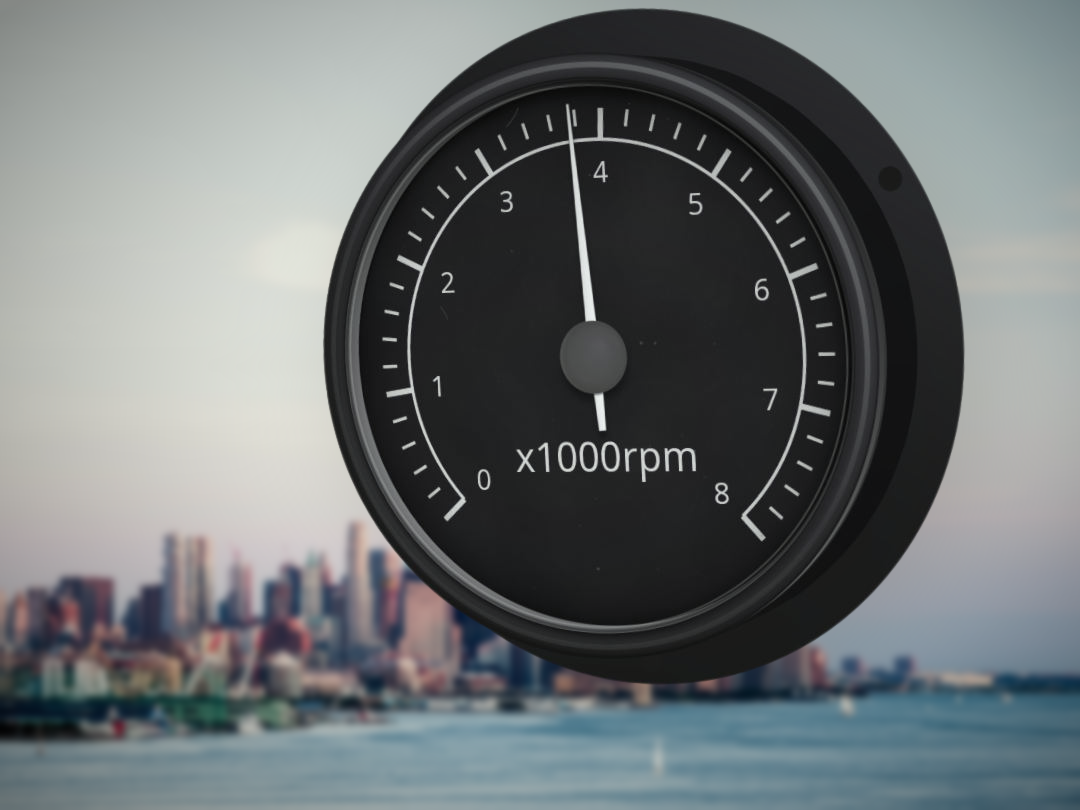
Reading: 3800 rpm
